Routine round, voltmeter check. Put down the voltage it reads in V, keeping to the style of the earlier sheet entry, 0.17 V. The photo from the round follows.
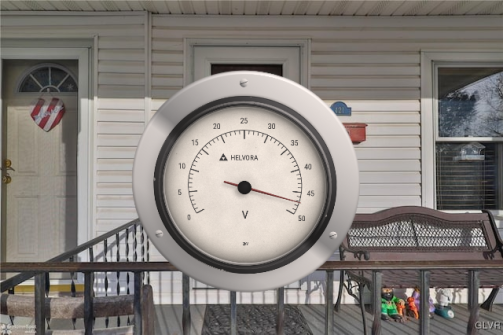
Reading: 47 V
